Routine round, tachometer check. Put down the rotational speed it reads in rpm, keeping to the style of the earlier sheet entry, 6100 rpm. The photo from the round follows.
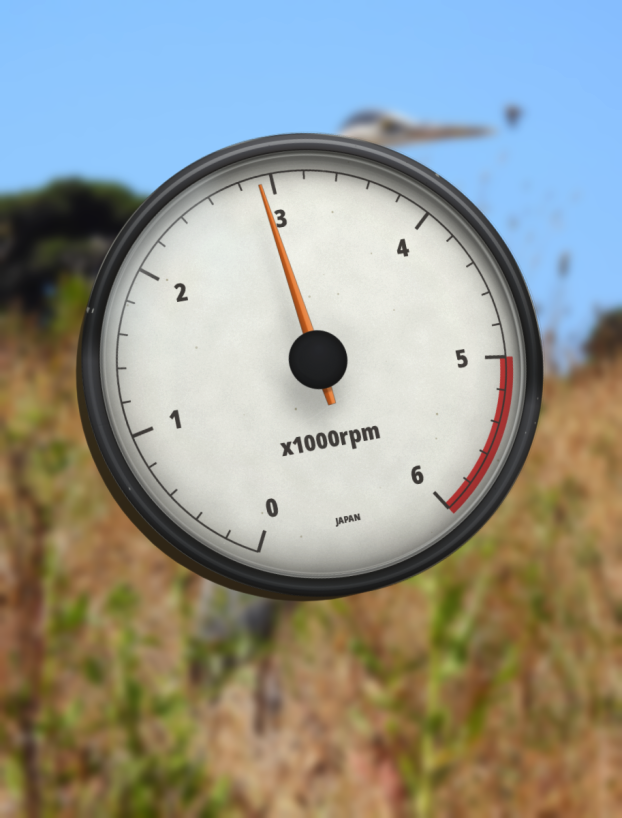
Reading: 2900 rpm
